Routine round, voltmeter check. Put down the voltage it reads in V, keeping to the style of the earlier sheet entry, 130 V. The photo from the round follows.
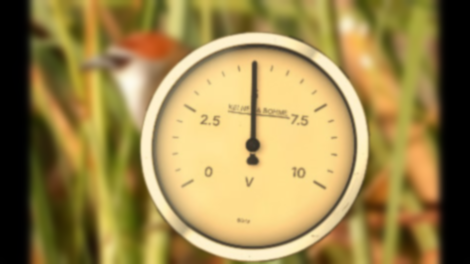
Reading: 5 V
